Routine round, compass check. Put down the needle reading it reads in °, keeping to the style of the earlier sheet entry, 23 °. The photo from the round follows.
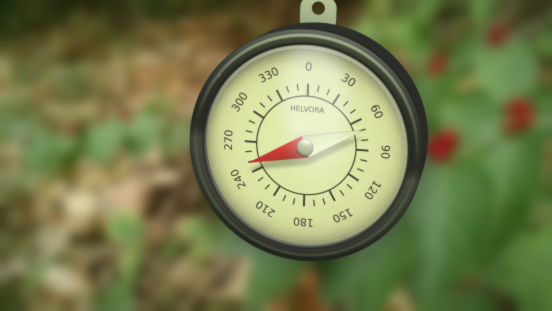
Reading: 250 °
